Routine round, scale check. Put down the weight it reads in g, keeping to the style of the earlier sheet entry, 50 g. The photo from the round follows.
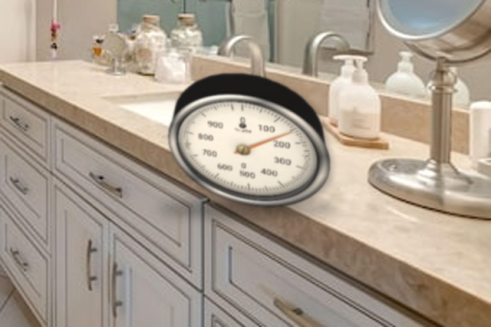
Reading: 150 g
